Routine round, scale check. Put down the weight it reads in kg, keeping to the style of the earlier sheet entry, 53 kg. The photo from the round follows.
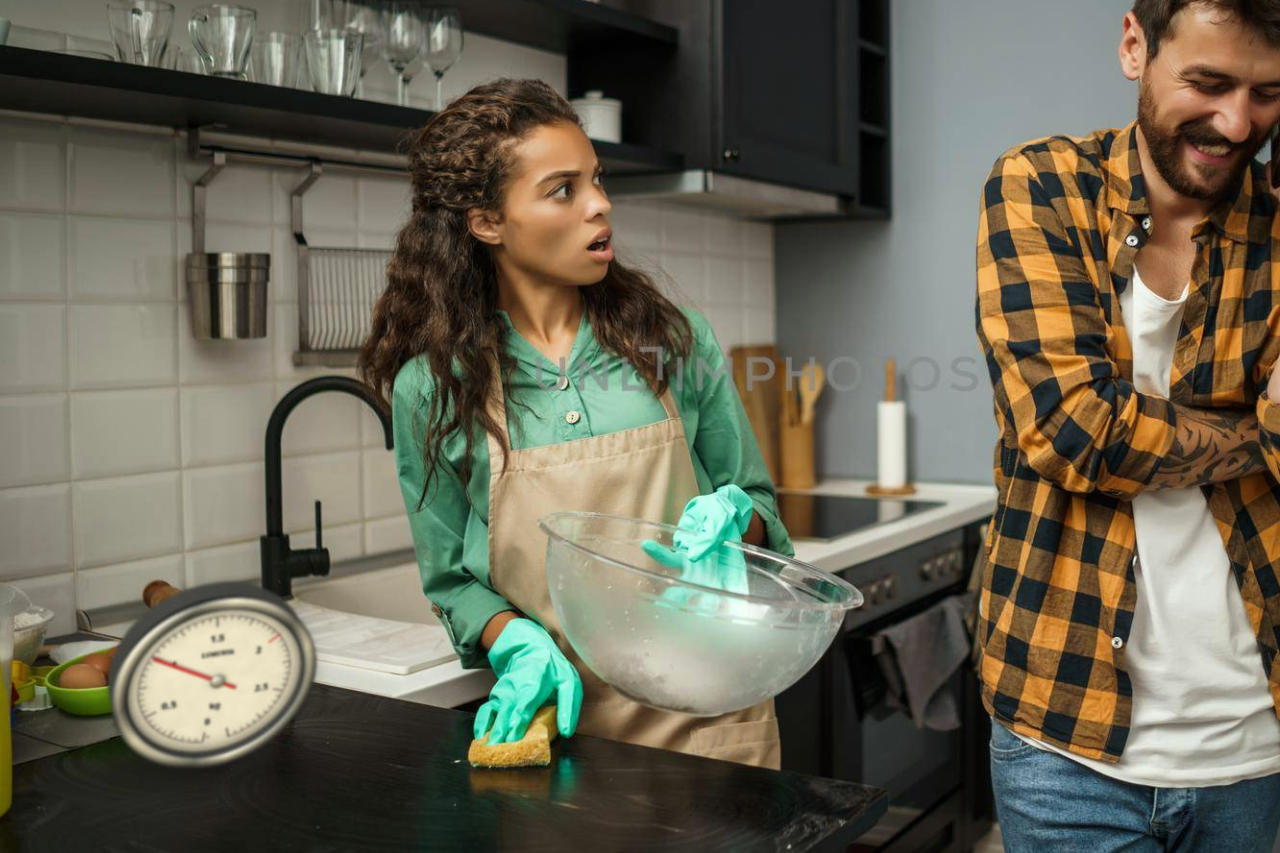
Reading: 1 kg
